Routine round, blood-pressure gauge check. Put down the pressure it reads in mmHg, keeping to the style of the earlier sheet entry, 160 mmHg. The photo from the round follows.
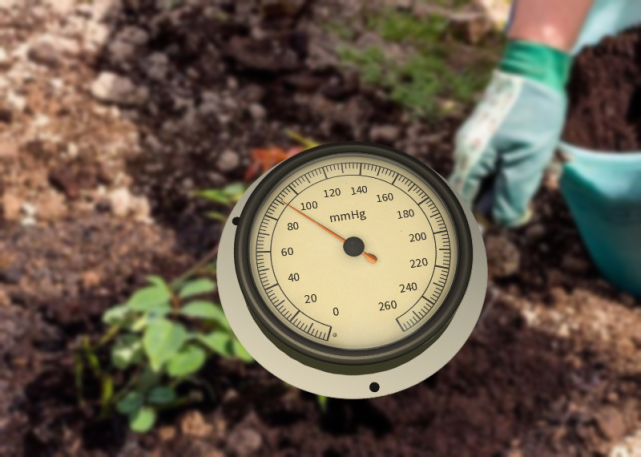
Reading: 90 mmHg
